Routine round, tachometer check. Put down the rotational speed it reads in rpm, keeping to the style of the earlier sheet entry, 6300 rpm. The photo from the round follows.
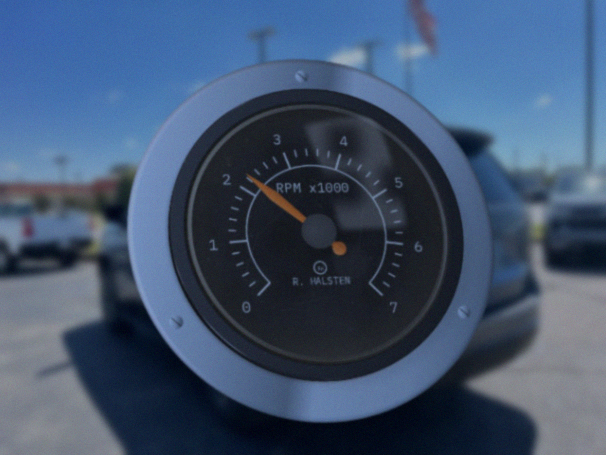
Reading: 2200 rpm
